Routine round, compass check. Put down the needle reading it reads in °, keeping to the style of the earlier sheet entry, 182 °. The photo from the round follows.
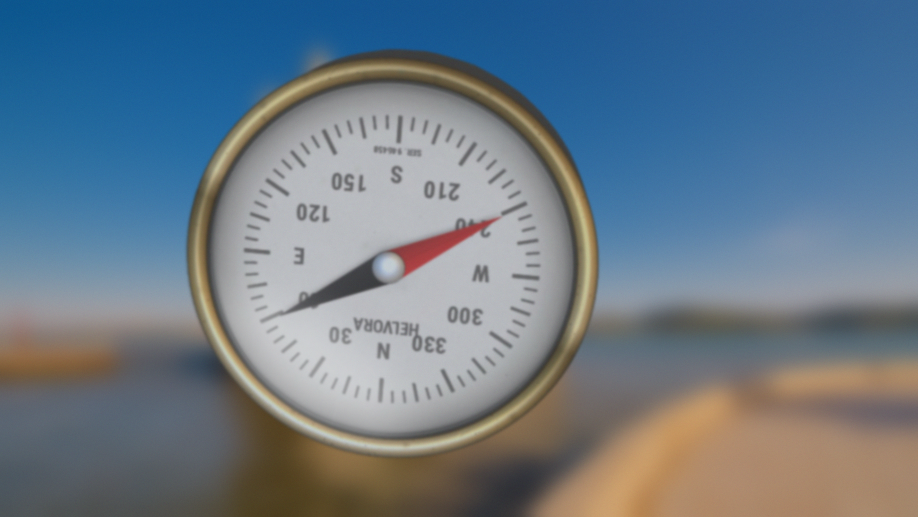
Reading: 240 °
